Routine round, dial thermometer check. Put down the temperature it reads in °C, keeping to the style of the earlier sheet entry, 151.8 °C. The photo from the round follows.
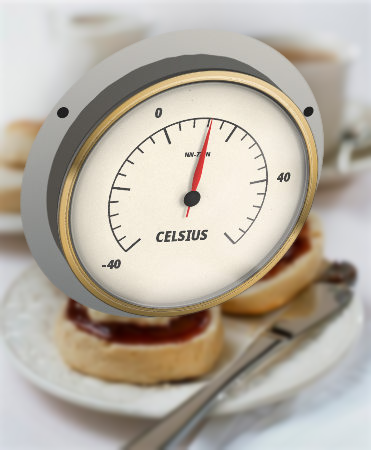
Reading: 12 °C
